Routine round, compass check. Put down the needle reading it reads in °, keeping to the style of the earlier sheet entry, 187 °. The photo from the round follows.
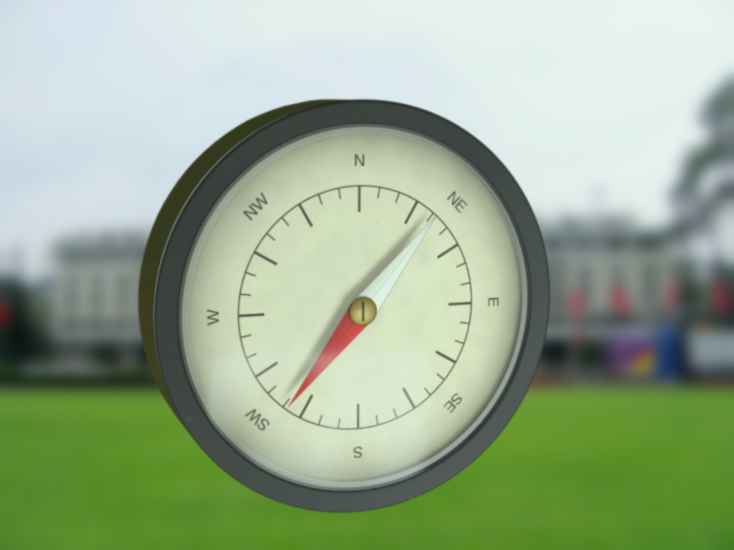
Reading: 220 °
